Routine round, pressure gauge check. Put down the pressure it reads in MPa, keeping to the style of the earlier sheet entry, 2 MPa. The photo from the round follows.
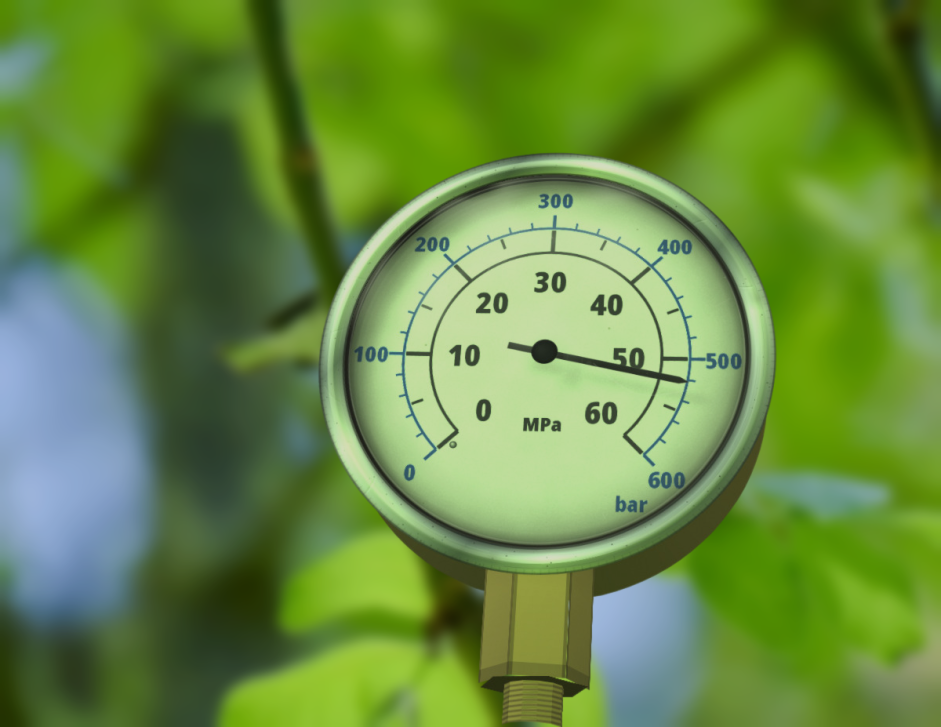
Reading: 52.5 MPa
